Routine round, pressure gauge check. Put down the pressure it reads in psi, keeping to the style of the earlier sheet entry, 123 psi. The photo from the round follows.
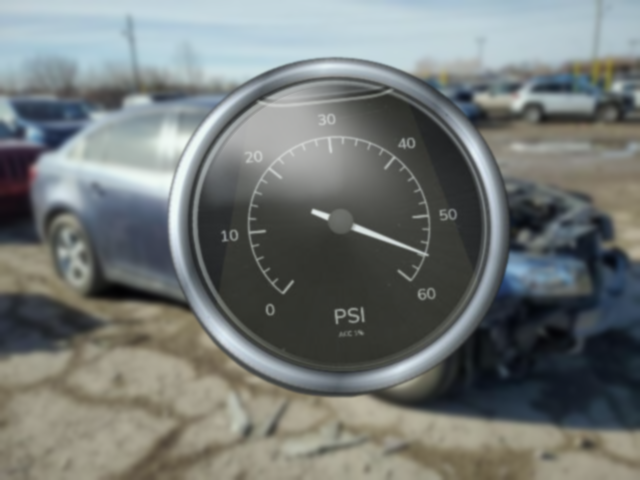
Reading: 56 psi
